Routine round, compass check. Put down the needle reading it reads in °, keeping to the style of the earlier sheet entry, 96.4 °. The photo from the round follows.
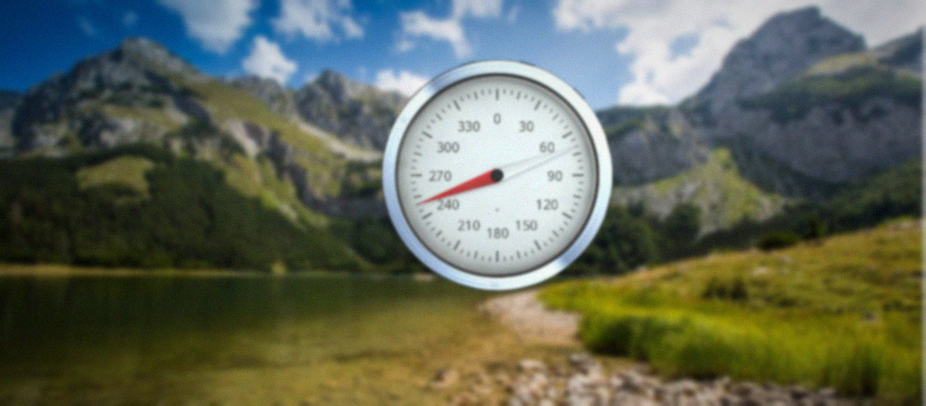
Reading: 250 °
